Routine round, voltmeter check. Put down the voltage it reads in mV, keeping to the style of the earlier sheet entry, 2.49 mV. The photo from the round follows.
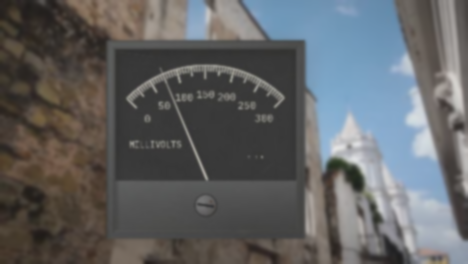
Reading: 75 mV
